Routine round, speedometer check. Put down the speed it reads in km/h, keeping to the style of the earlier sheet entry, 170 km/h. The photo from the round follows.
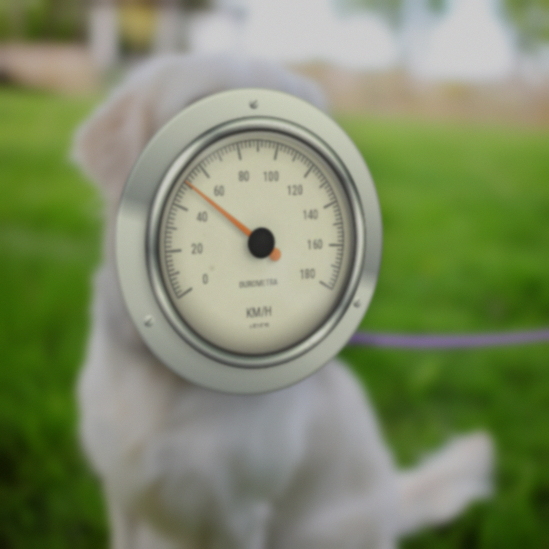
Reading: 50 km/h
